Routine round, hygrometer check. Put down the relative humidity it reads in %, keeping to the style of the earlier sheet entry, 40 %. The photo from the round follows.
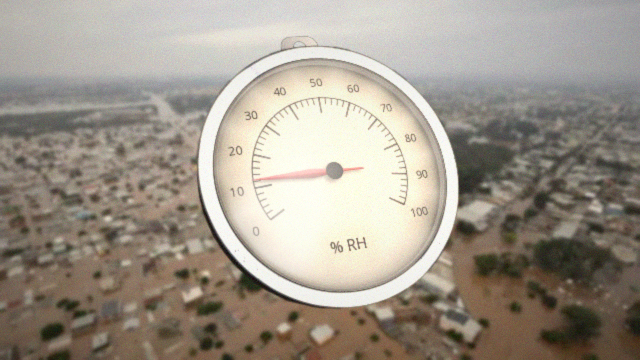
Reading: 12 %
